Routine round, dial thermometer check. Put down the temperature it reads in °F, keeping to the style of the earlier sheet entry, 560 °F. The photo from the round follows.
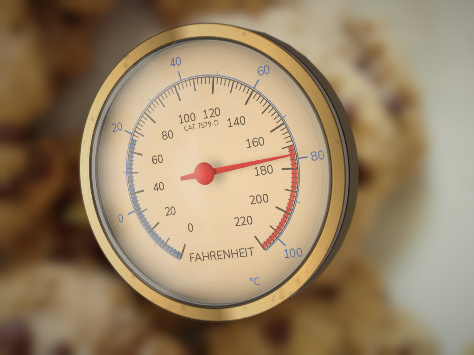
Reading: 174 °F
